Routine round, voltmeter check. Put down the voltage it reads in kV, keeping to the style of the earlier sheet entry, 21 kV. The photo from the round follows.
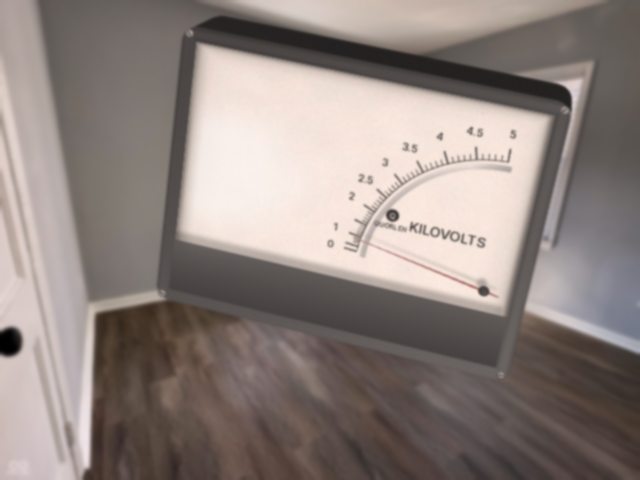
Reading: 1 kV
